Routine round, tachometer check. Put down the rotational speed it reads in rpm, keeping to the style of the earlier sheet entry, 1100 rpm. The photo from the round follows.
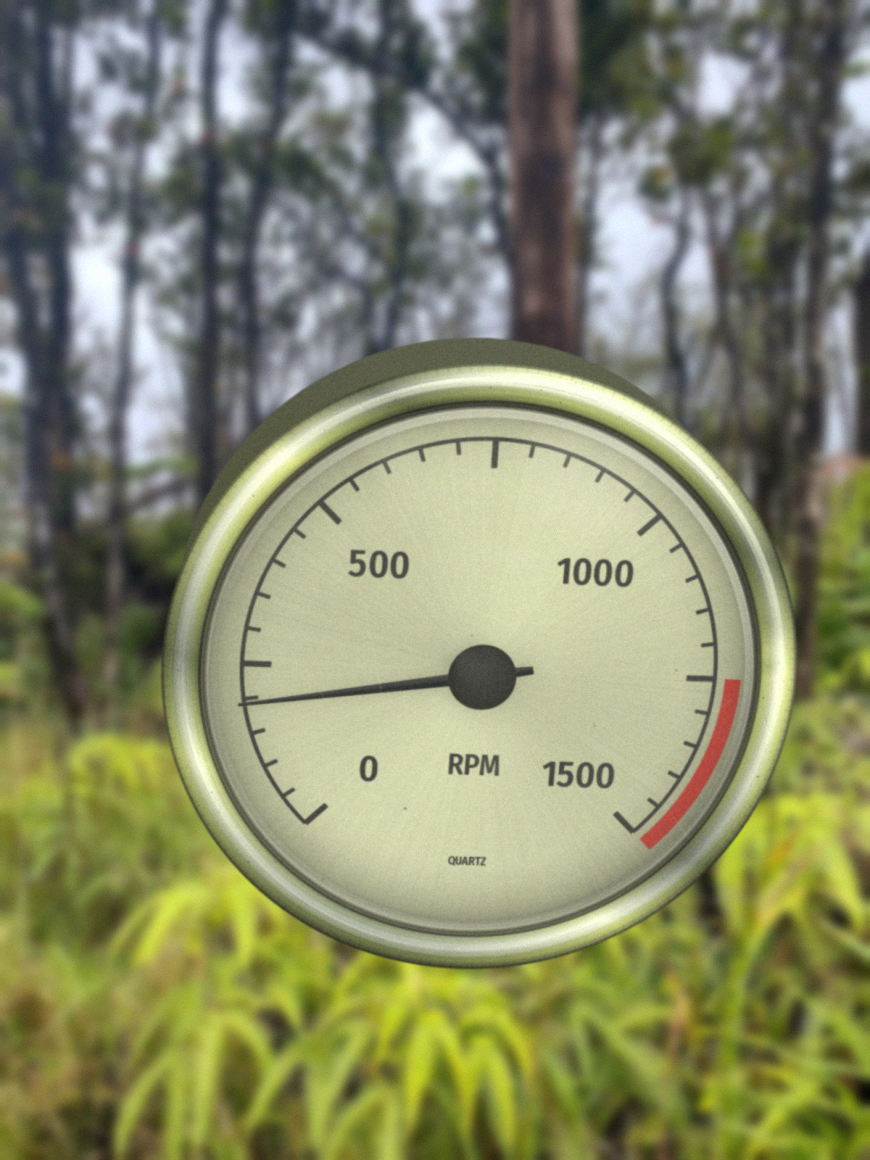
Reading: 200 rpm
